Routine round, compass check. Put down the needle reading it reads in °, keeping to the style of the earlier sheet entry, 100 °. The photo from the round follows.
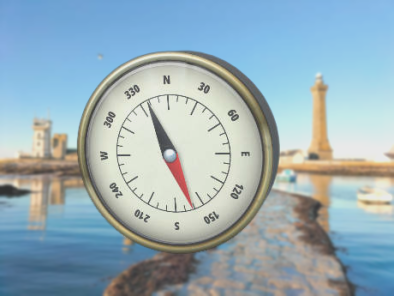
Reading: 160 °
